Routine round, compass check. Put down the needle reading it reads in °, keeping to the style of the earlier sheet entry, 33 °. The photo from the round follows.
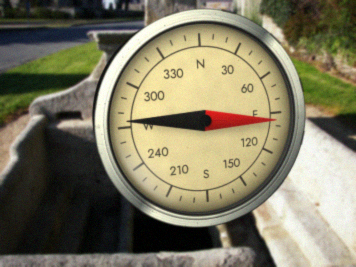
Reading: 95 °
